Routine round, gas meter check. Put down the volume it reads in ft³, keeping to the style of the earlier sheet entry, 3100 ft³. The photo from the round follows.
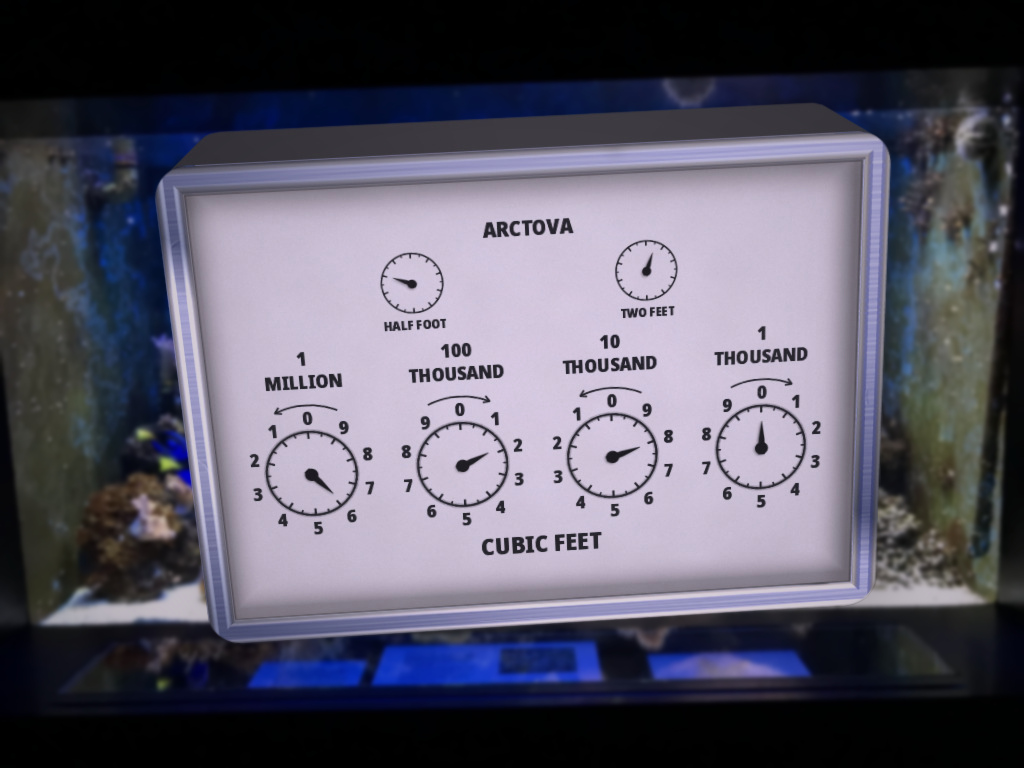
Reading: 618000 ft³
